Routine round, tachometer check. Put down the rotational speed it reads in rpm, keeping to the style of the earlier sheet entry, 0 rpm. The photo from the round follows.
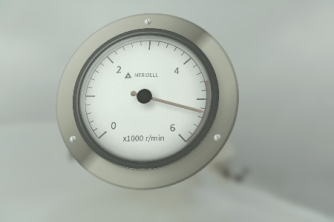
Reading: 5300 rpm
